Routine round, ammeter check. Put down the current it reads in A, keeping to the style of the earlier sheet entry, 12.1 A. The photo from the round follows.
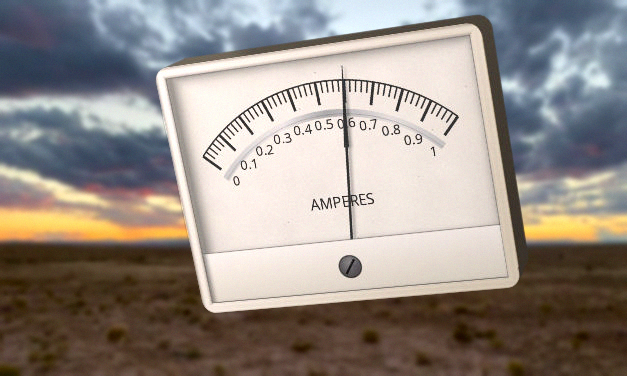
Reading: 0.6 A
